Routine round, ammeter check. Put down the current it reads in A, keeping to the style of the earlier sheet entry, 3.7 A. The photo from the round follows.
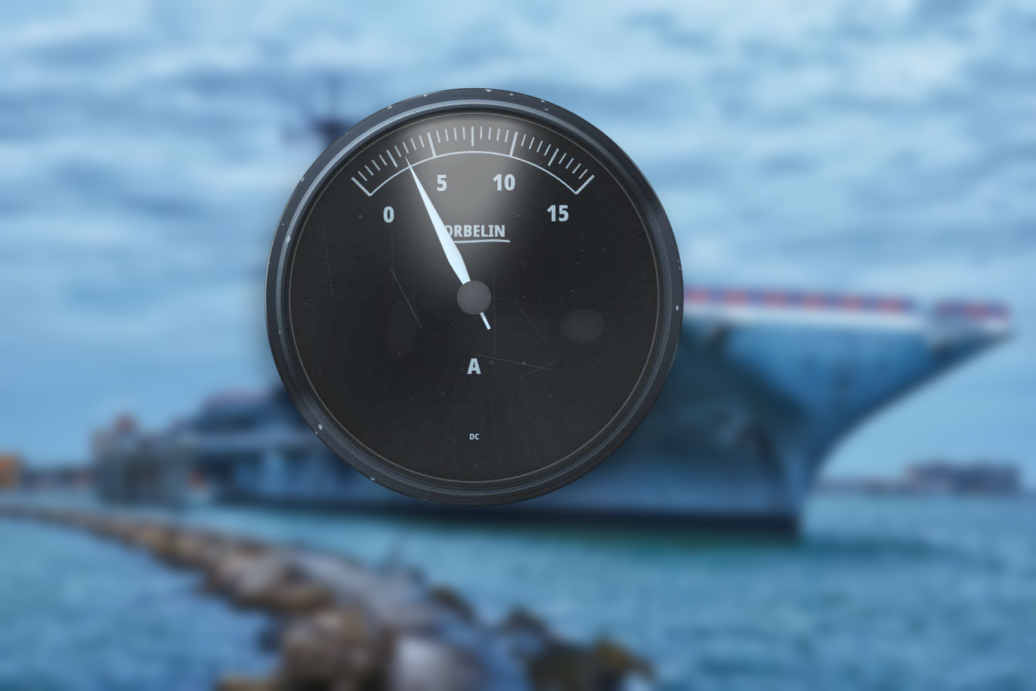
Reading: 3.25 A
